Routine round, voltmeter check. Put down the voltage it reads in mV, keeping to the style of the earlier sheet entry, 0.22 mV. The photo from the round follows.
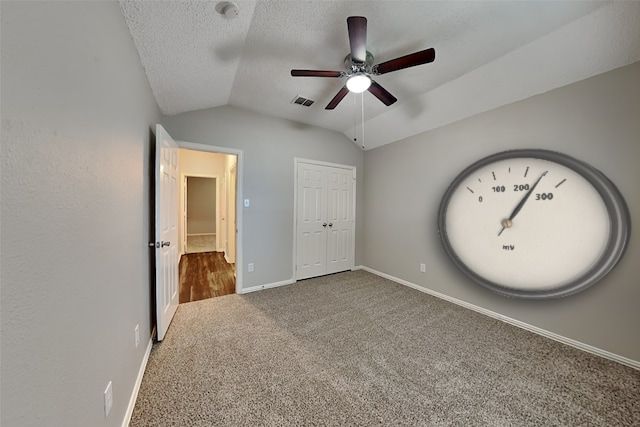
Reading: 250 mV
